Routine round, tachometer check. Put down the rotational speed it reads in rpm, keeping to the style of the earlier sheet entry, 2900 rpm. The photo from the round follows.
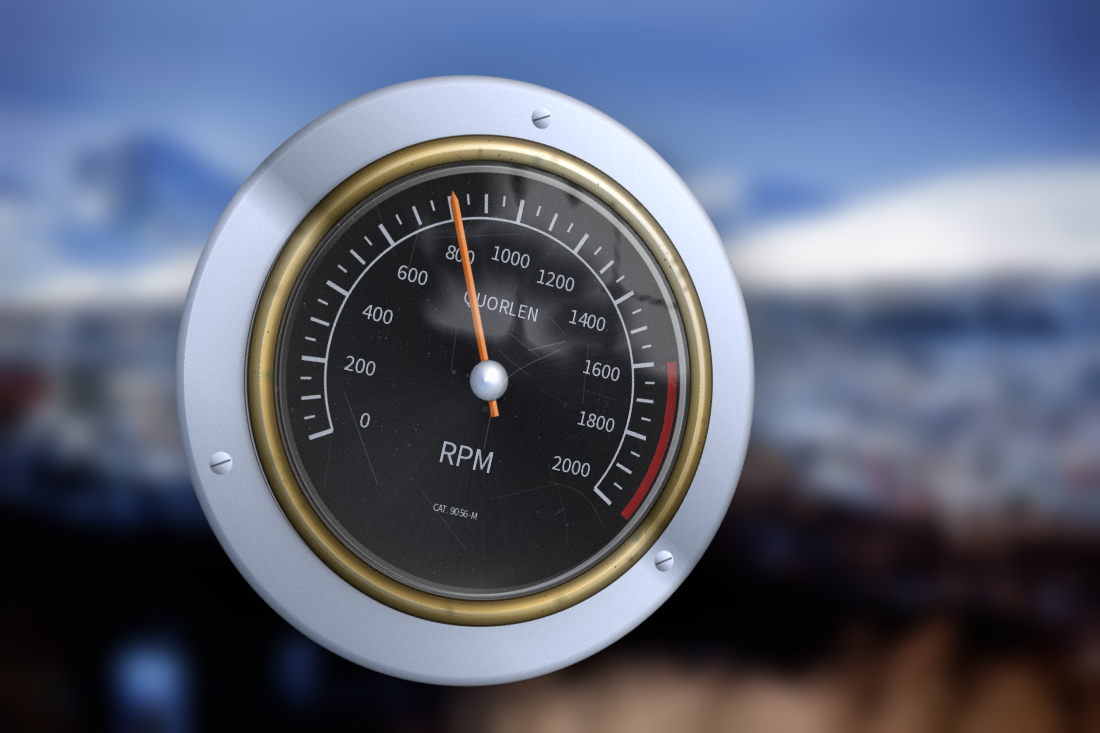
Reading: 800 rpm
